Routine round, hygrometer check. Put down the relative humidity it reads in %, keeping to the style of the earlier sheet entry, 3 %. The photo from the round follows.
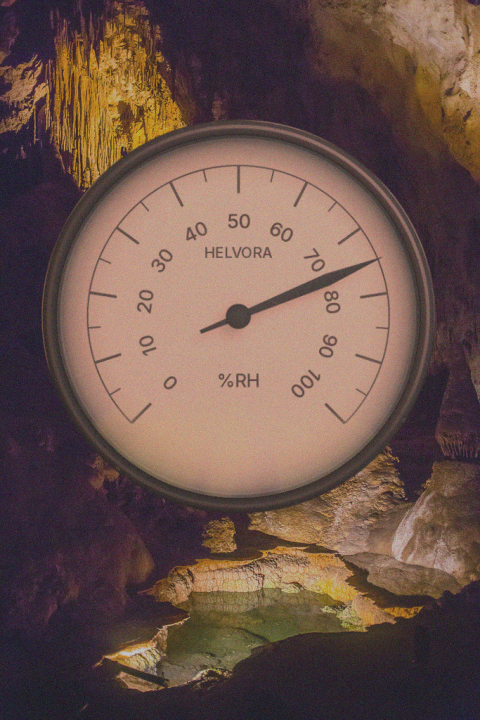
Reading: 75 %
